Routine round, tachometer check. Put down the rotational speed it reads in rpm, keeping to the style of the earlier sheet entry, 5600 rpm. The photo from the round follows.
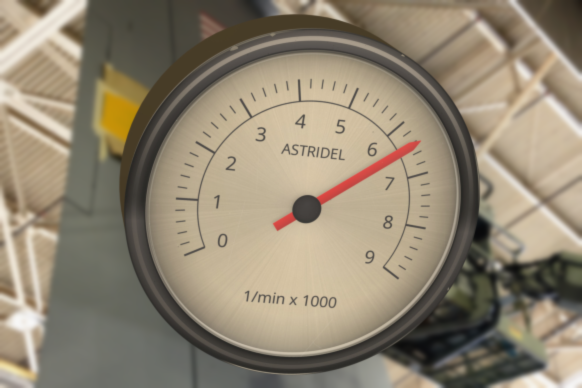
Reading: 6400 rpm
